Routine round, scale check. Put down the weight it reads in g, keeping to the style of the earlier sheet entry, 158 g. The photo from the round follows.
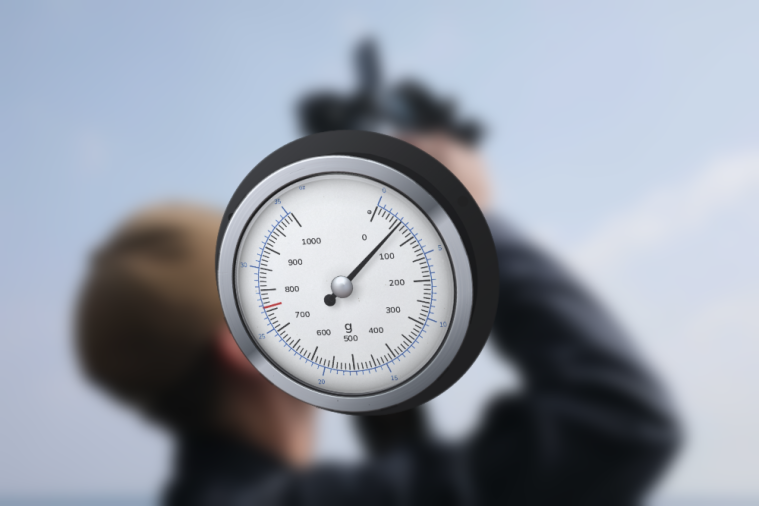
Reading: 60 g
